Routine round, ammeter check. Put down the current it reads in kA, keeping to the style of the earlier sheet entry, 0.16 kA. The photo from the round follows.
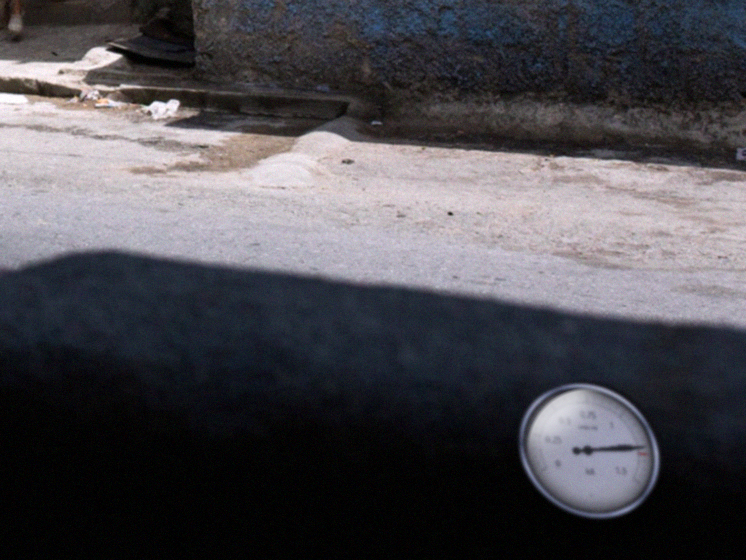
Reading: 1.25 kA
